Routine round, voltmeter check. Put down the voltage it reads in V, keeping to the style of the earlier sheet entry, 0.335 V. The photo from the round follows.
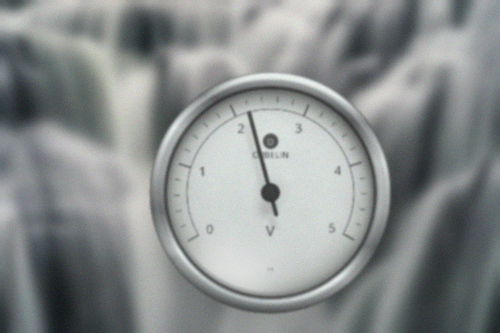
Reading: 2.2 V
